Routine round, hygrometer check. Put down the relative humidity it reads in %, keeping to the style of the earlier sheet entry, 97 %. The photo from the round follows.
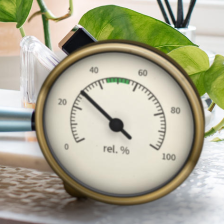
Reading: 30 %
